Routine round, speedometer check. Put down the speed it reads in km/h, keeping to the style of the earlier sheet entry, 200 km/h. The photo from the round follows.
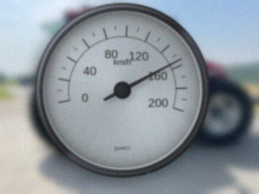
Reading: 155 km/h
